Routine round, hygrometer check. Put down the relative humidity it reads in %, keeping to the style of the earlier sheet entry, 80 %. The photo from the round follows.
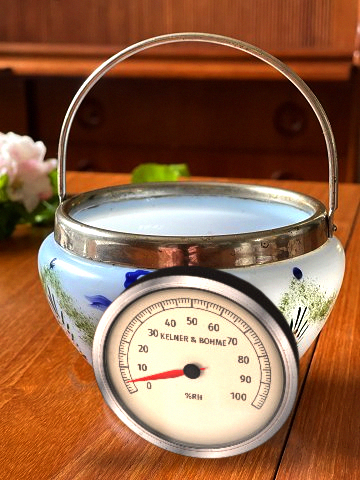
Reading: 5 %
